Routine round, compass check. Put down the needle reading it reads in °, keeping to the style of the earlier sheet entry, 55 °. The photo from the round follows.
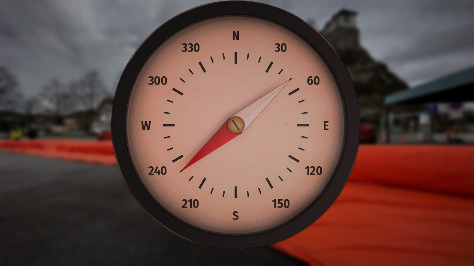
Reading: 230 °
